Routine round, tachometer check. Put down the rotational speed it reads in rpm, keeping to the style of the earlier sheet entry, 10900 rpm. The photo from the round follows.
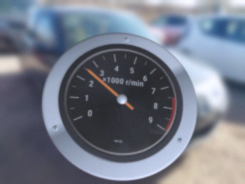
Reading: 2500 rpm
